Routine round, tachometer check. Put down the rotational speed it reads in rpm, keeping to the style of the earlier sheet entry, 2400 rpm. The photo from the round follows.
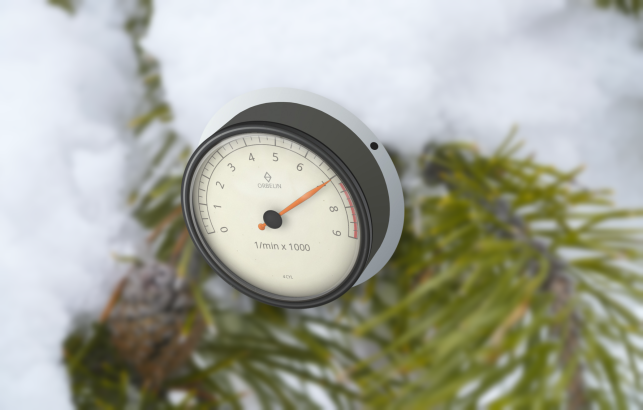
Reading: 7000 rpm
